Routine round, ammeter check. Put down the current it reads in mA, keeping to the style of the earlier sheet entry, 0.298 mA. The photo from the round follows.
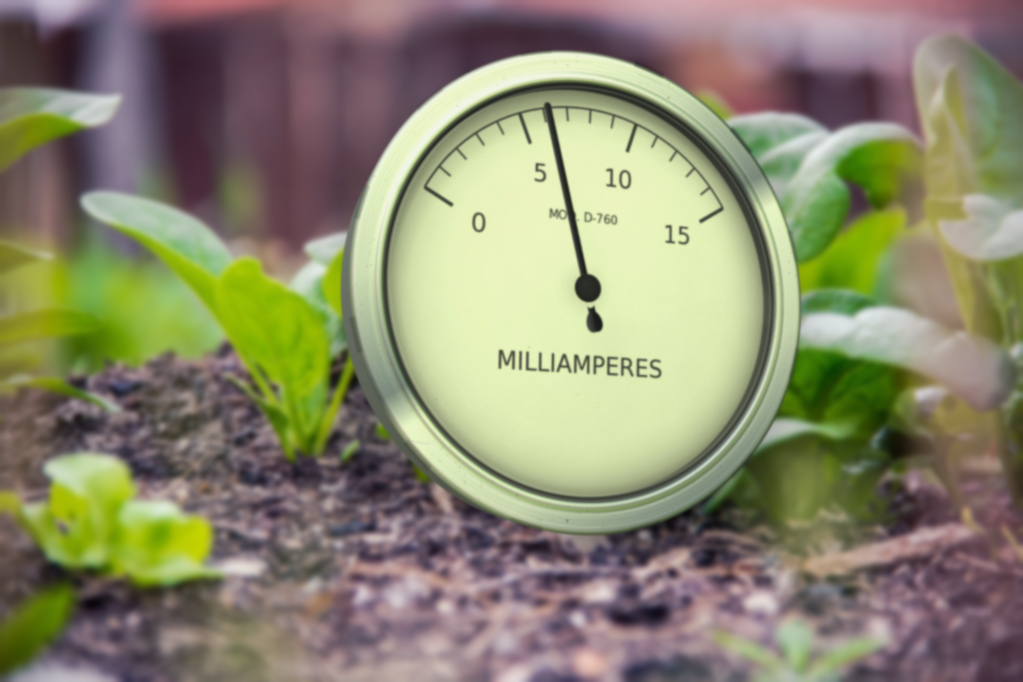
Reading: 6 mA
